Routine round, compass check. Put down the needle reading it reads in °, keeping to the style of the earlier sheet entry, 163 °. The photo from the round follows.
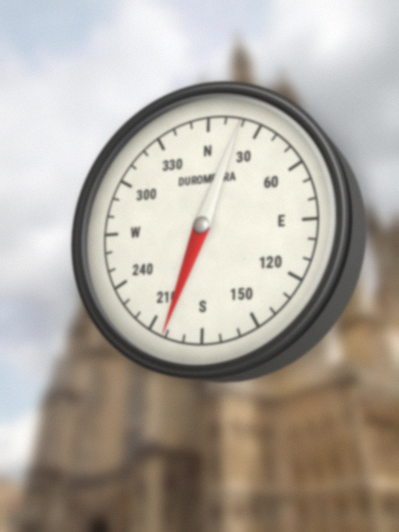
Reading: 200 °
